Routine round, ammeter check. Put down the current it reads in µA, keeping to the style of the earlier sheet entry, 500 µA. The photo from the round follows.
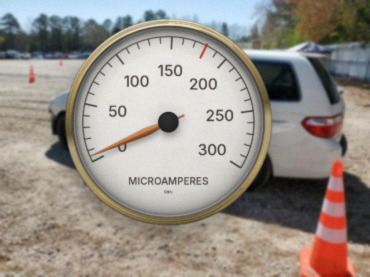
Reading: 5 µA
